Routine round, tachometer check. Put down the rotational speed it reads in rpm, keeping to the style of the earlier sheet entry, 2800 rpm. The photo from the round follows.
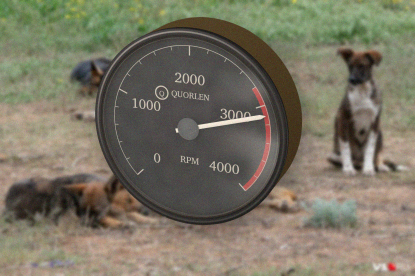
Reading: 3100 rpm
